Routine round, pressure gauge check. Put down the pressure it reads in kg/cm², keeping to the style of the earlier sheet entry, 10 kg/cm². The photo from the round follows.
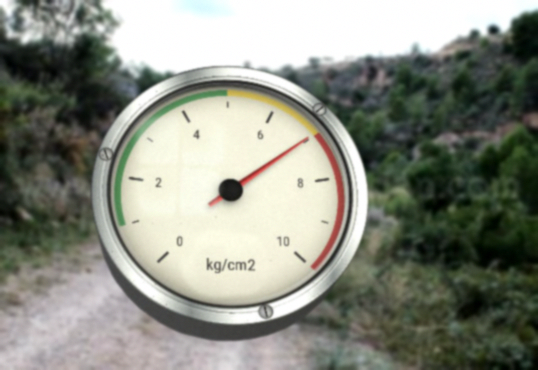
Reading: 7 kg/cm²
